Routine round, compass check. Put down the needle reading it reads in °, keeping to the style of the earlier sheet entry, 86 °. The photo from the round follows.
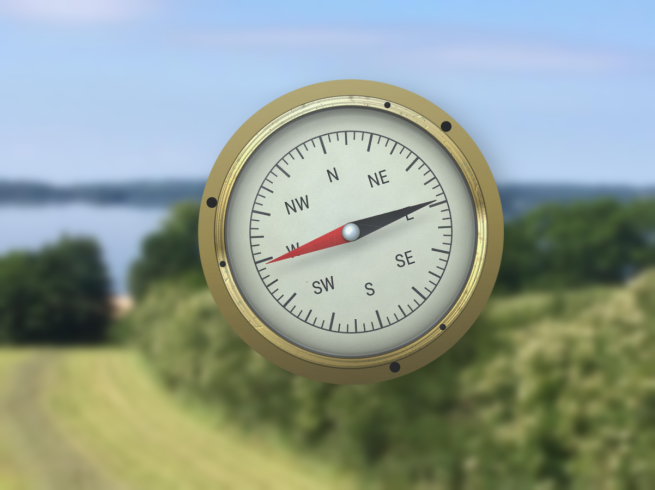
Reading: 267.5 °
